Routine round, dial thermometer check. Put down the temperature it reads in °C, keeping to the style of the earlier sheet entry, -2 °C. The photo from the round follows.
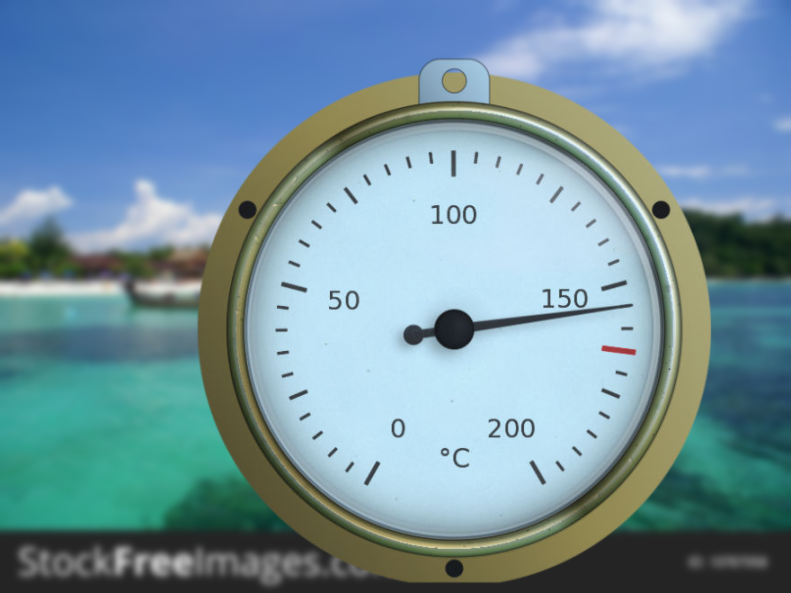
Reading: 155 °C
